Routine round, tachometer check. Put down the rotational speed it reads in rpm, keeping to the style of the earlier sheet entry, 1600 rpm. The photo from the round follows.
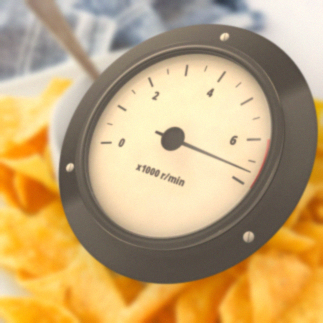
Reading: 6750 rpm
